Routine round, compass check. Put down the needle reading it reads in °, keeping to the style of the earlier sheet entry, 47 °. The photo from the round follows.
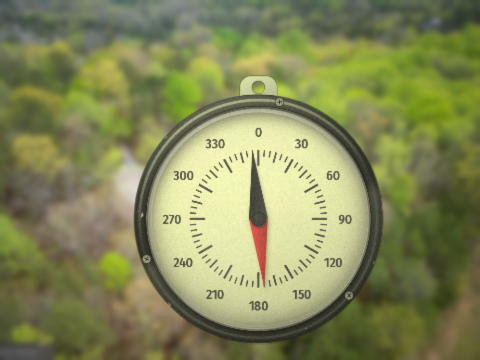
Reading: 175 °
